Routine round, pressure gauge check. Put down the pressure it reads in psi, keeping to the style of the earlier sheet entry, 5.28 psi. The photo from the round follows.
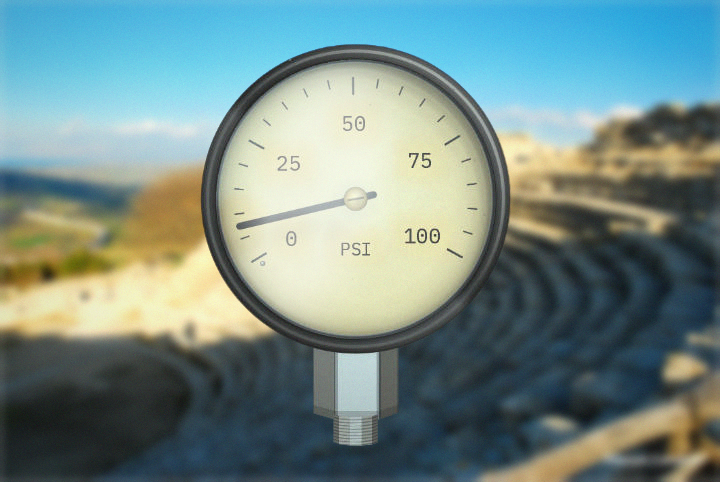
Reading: 7.5 psi
